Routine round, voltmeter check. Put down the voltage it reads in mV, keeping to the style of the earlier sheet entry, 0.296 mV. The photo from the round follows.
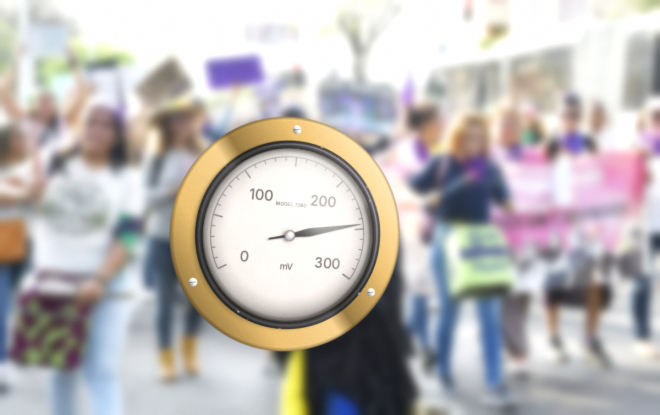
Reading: 245 mV
